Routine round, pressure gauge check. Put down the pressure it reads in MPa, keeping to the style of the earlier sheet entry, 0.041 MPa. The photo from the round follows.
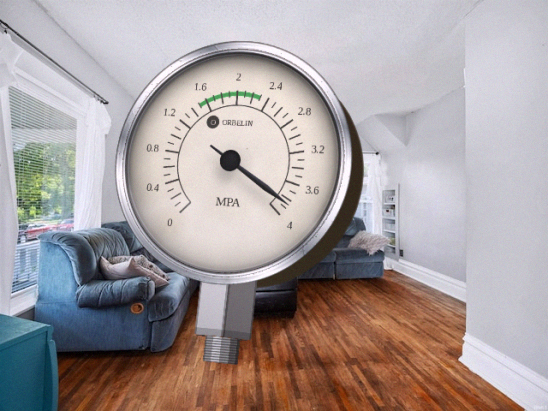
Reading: 3.85 MPa
